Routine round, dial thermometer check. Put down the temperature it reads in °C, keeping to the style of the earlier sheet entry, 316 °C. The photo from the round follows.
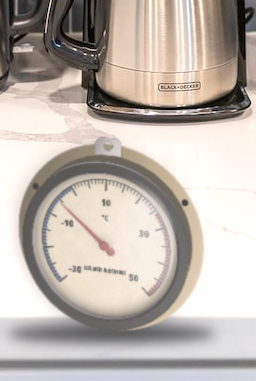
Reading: -5 °C
